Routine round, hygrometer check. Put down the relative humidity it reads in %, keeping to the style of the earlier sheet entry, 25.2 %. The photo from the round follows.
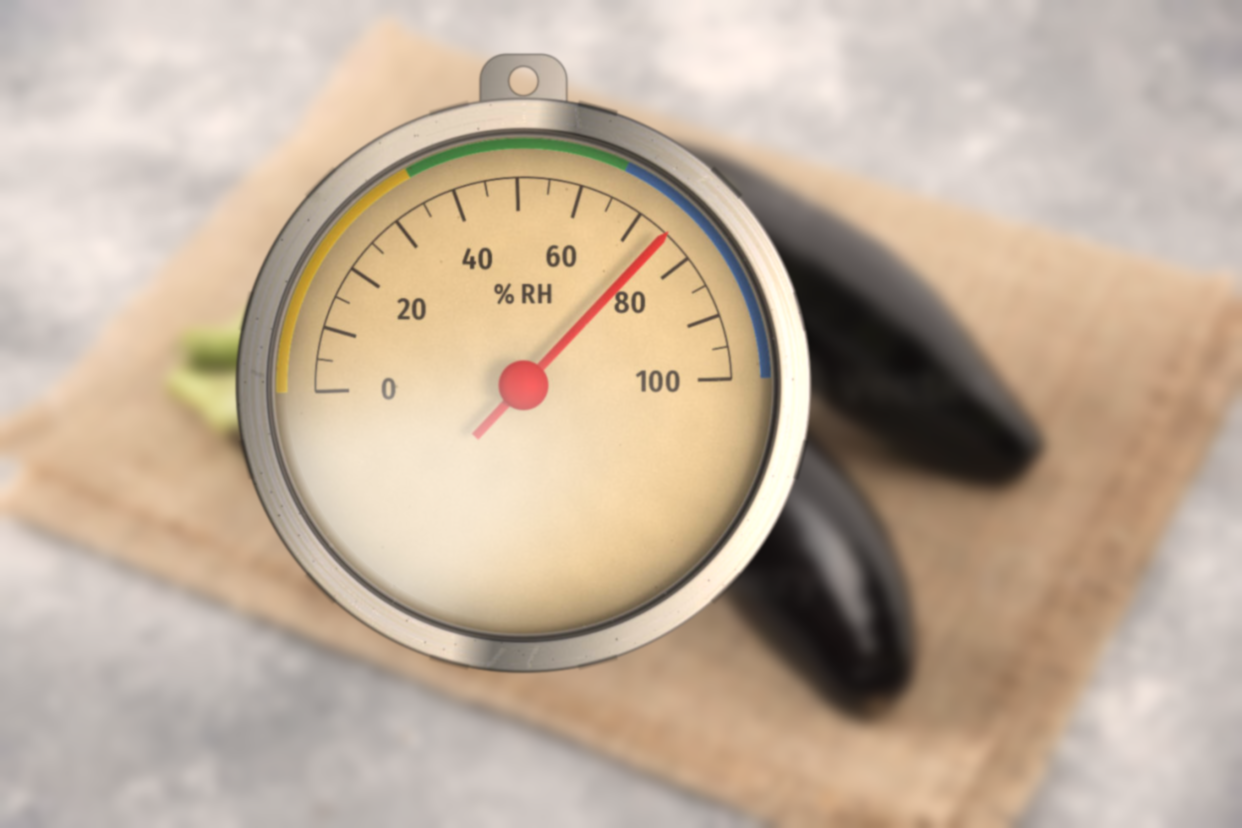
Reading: 75 %
